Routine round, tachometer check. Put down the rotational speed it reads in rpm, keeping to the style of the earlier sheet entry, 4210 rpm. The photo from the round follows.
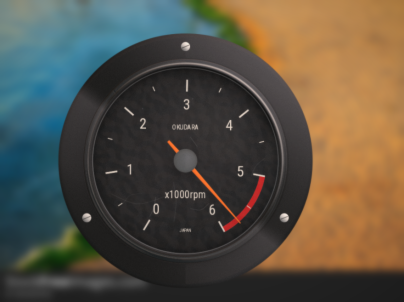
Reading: 5750 rpm
